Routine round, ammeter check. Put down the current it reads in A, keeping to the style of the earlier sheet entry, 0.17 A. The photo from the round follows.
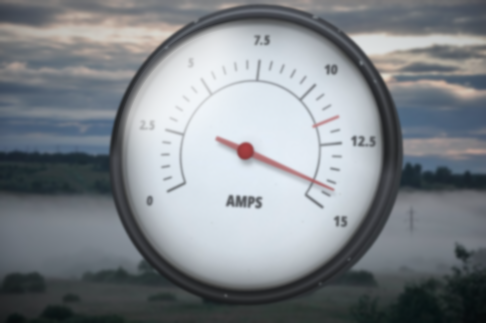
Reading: 14.25 A
